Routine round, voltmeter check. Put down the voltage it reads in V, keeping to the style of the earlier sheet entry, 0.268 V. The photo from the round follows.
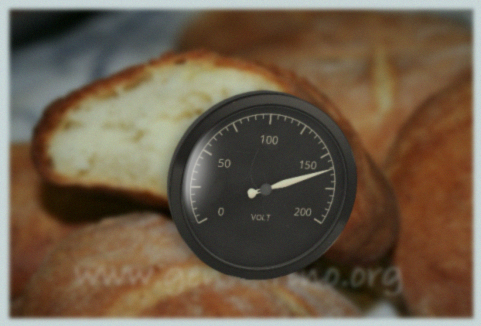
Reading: 160 V
